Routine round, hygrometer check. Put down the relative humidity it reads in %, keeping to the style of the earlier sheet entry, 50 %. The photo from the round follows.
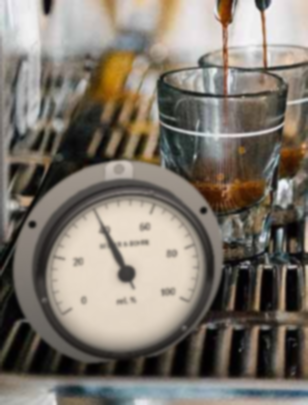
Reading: 40 %
